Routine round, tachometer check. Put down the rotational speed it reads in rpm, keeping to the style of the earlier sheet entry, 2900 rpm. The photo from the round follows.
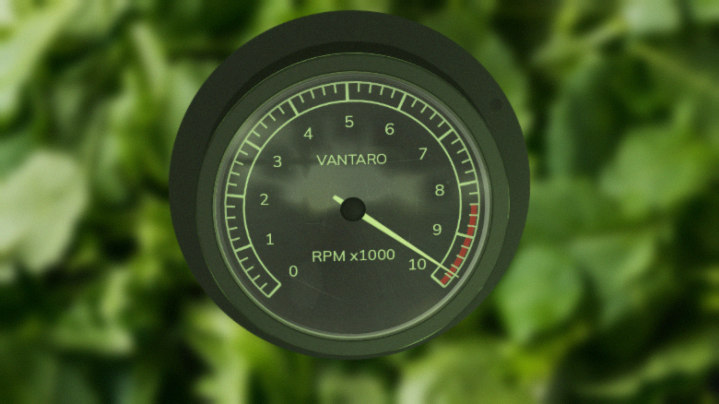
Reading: 9700 rpm
